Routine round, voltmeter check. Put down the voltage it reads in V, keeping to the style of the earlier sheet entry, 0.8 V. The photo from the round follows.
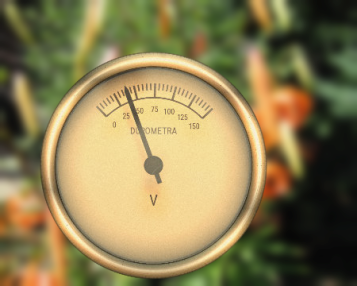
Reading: 40 V
